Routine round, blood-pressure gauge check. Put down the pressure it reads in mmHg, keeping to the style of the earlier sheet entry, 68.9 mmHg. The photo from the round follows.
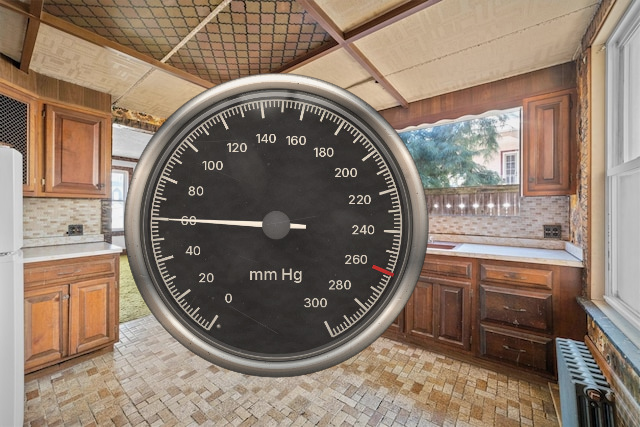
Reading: 60 mmHg
